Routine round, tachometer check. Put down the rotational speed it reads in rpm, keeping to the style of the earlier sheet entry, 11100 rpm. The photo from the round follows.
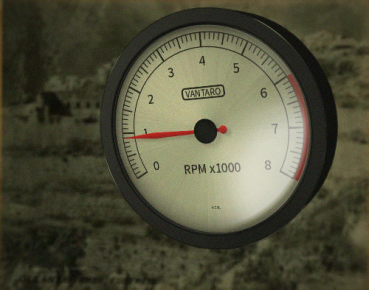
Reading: 900 rpm
